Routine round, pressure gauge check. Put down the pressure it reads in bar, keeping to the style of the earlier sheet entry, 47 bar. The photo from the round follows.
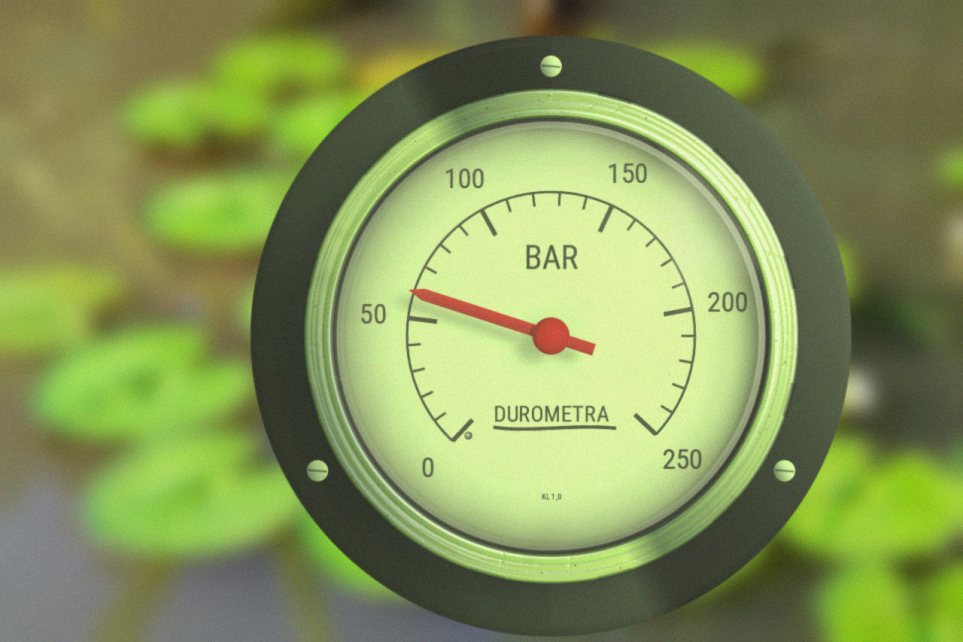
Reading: 60 bar
